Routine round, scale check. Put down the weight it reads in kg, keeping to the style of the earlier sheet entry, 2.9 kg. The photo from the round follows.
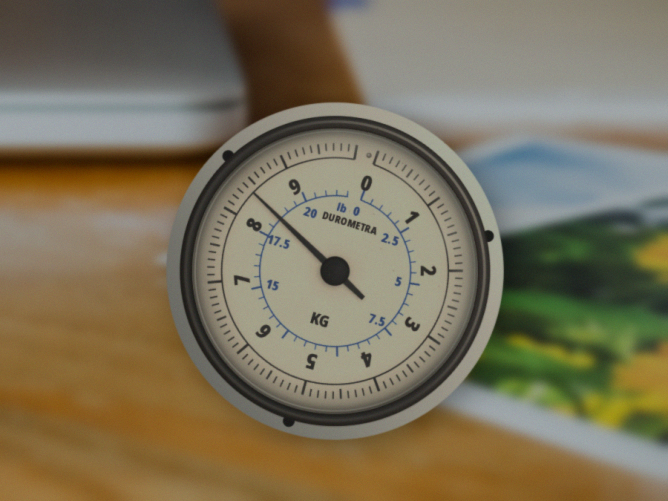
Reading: 8.4 kg
